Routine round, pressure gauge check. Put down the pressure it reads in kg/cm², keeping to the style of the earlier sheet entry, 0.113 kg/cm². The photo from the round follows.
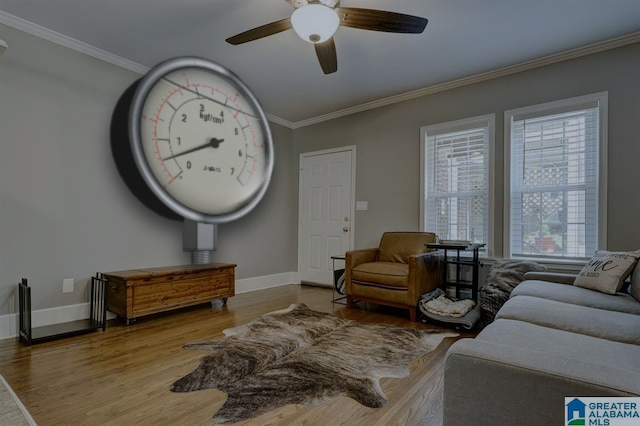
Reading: 0.5 kg/cm²
